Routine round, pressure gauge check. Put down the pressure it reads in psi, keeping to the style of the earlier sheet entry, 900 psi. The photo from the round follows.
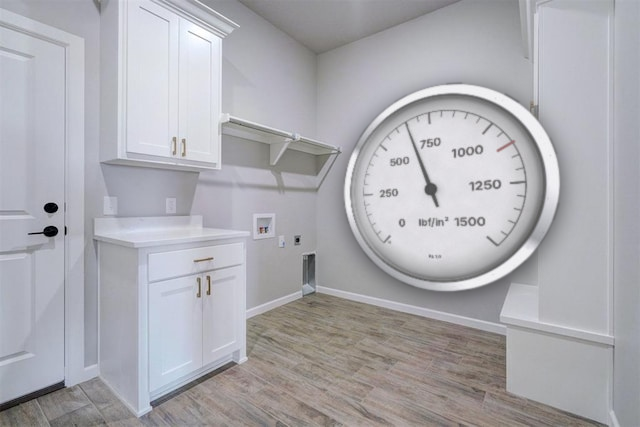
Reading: 650 psi
